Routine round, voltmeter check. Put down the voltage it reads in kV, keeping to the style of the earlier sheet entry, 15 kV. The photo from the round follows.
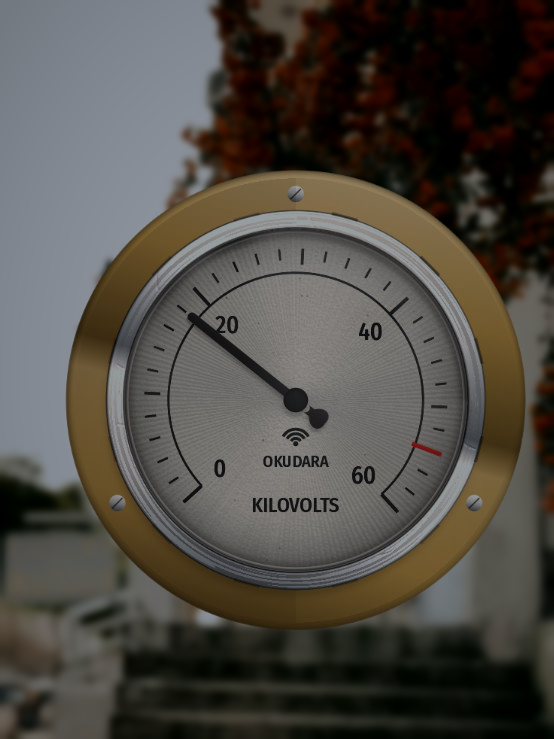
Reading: 18 kV
